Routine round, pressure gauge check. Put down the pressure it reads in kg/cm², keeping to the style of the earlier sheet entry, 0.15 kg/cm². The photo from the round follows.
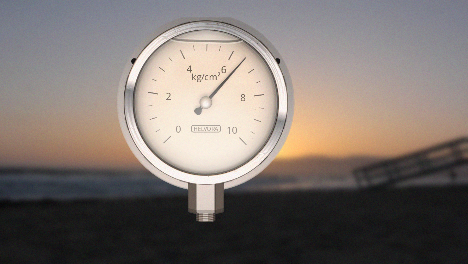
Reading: 6.5 kg/cm²
